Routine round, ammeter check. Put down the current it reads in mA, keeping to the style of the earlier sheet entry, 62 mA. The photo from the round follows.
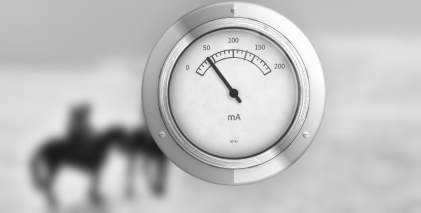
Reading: 40 mA
